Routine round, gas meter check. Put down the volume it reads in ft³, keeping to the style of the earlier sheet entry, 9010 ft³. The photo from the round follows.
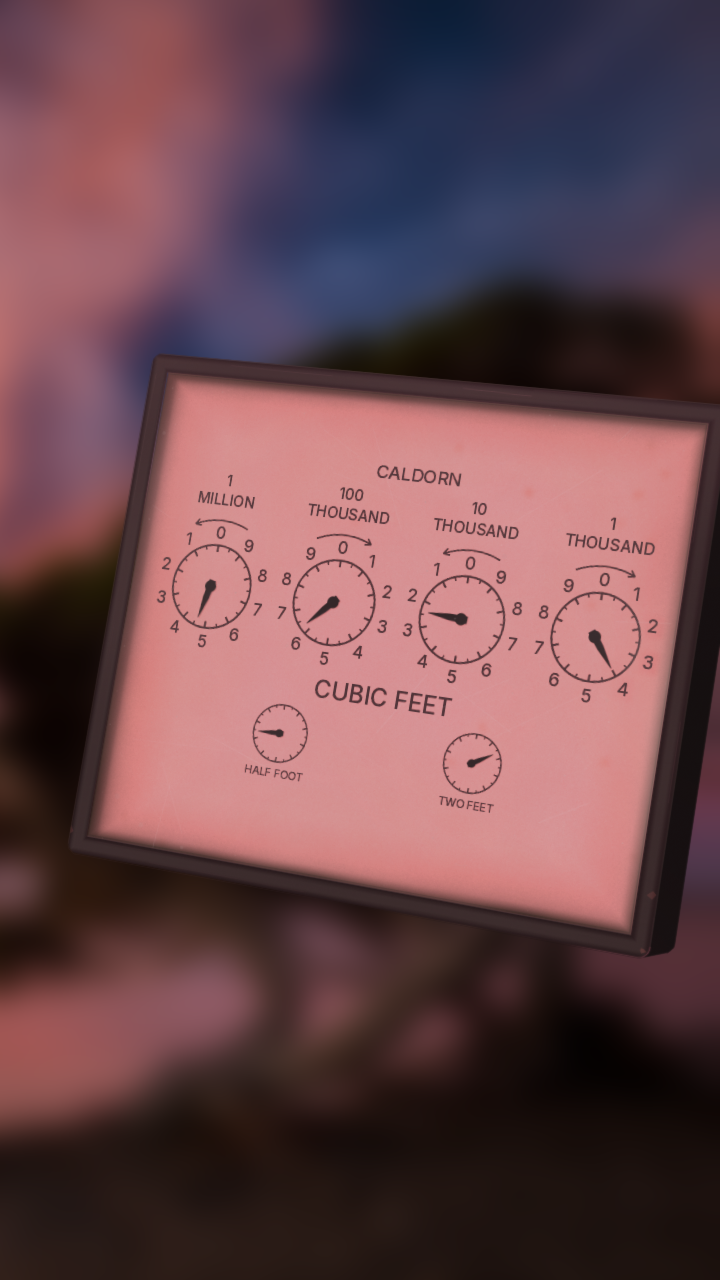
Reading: 462400 ft³
